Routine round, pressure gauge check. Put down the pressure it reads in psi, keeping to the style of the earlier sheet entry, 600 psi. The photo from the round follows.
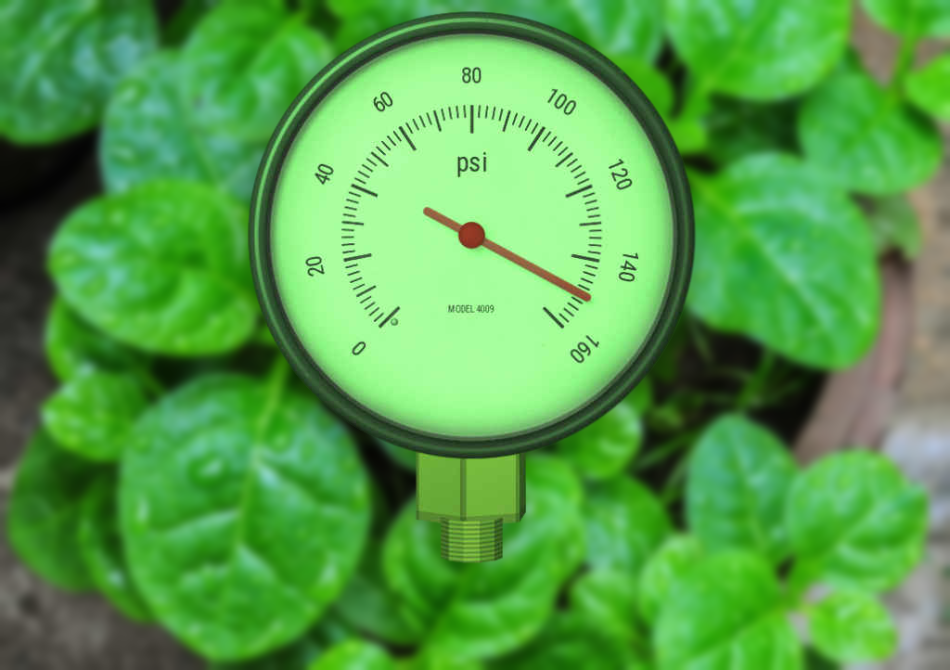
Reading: 150 psi
